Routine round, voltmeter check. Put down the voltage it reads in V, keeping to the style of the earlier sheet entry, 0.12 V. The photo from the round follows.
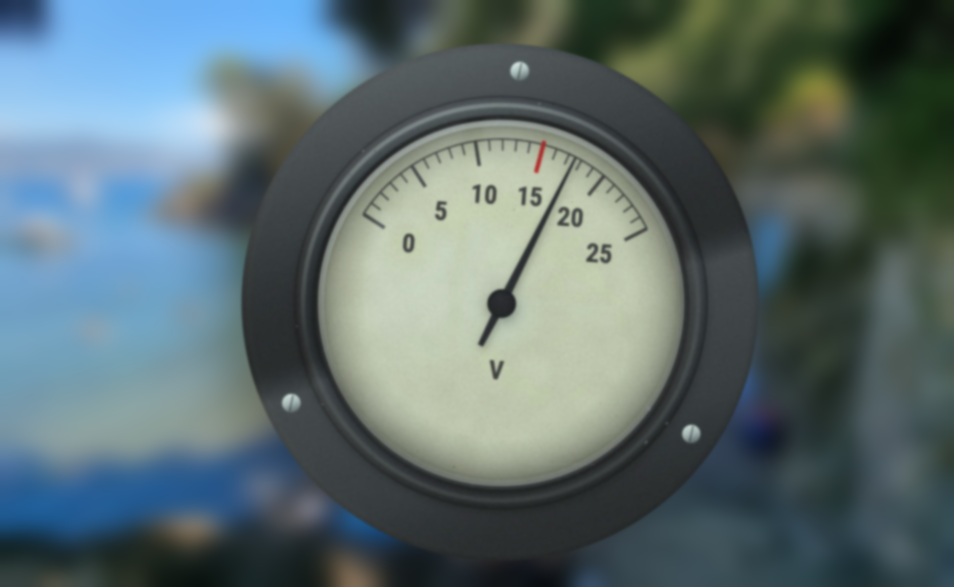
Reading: 17.5 V
